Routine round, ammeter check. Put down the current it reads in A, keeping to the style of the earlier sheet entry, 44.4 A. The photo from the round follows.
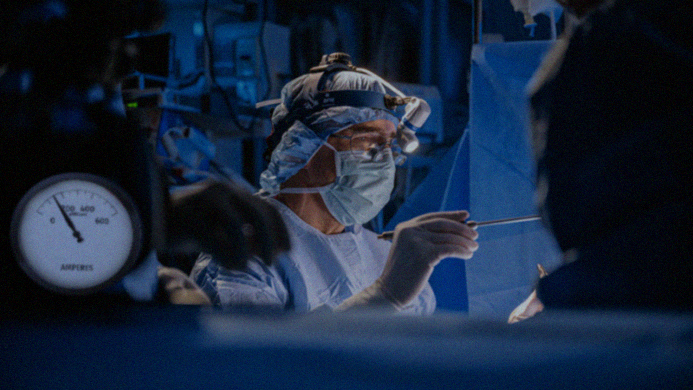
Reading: 150 A
